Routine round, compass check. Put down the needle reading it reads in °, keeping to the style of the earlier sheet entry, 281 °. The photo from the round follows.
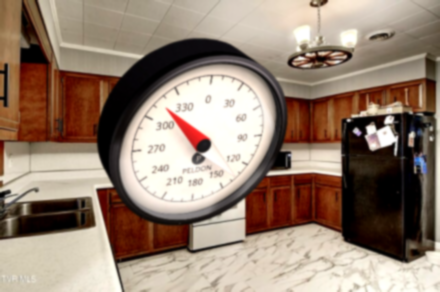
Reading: 315 °
